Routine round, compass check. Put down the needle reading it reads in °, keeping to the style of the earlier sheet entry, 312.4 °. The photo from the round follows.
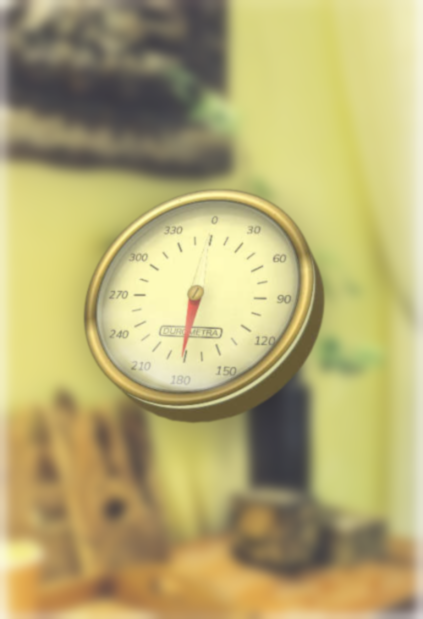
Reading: 180 °
